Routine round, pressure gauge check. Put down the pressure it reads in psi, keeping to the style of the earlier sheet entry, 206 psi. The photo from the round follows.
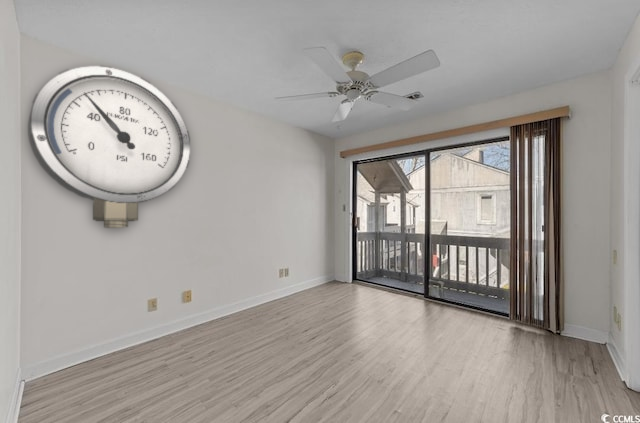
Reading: 50 psi
